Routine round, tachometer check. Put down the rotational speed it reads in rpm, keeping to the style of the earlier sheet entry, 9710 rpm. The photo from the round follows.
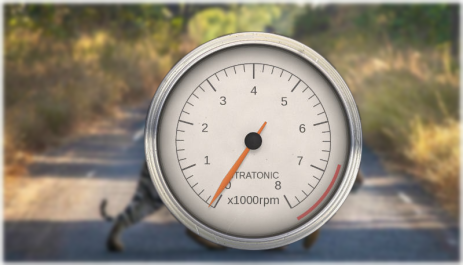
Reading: 100 rpm
